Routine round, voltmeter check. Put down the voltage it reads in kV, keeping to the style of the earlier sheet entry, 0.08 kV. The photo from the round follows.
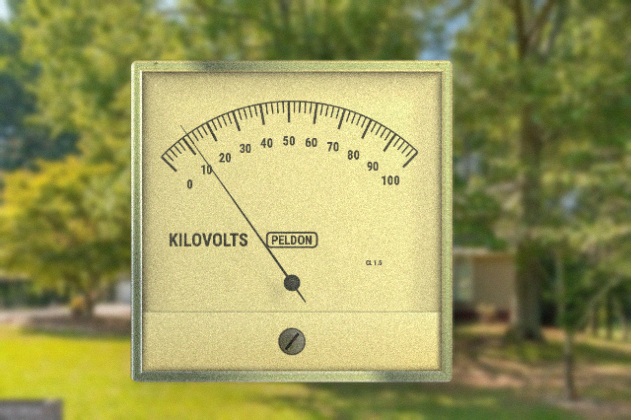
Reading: 12 kV
